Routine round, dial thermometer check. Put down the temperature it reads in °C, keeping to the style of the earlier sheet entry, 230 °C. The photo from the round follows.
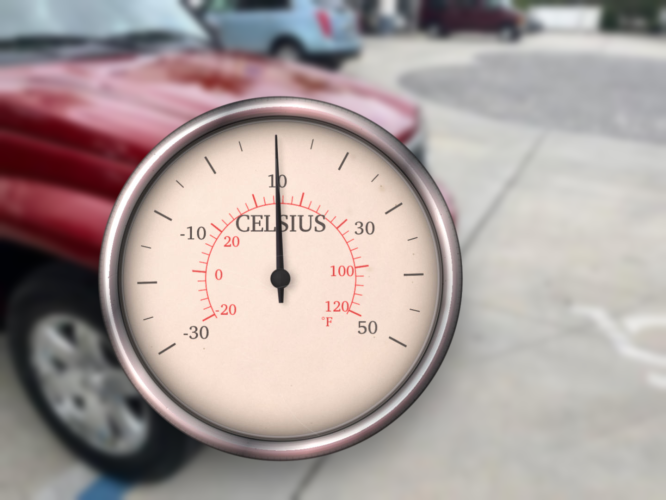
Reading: 10 °C
